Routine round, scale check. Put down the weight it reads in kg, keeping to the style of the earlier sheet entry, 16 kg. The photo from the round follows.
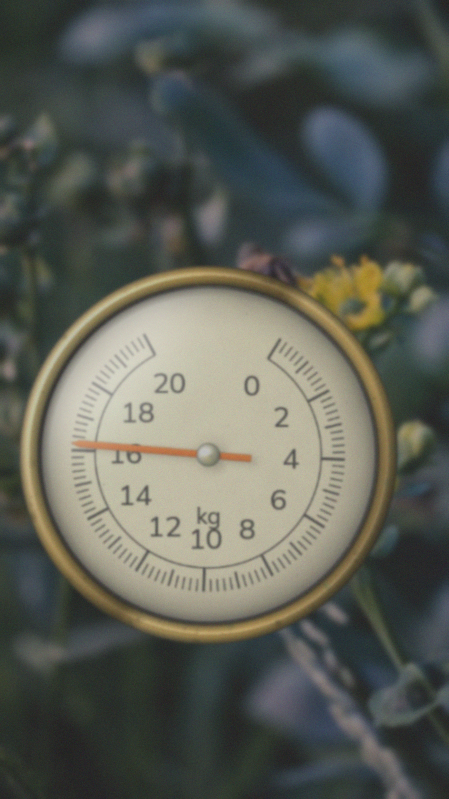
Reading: 16.2 kg
